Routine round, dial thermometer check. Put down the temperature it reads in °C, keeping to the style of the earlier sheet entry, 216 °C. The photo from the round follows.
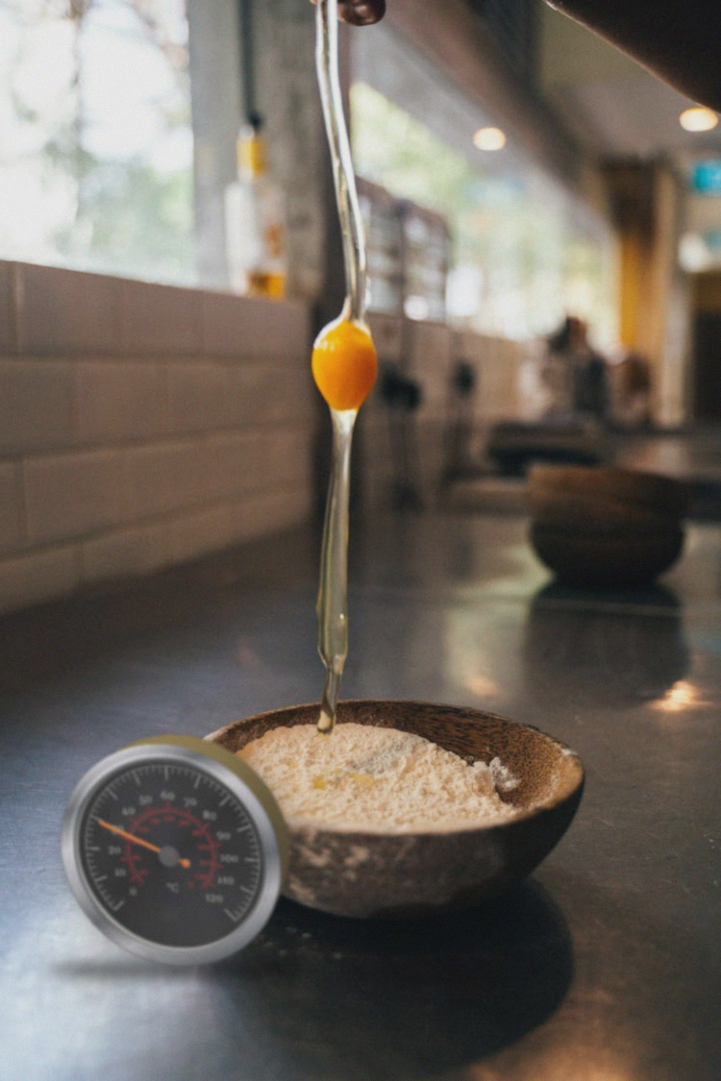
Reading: 30 °C
